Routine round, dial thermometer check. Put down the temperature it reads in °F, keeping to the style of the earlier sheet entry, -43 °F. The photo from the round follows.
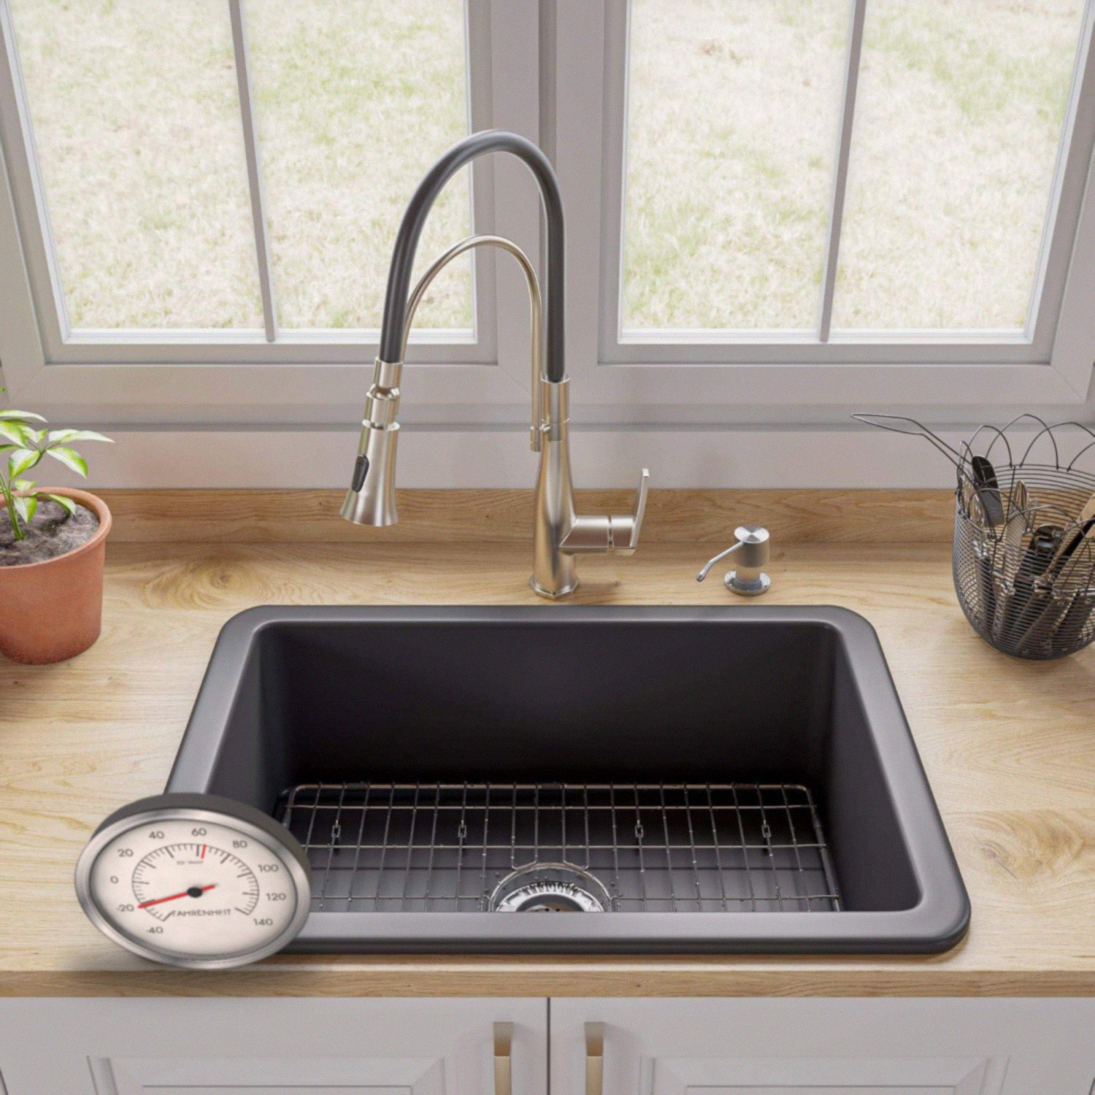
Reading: -20 °F
